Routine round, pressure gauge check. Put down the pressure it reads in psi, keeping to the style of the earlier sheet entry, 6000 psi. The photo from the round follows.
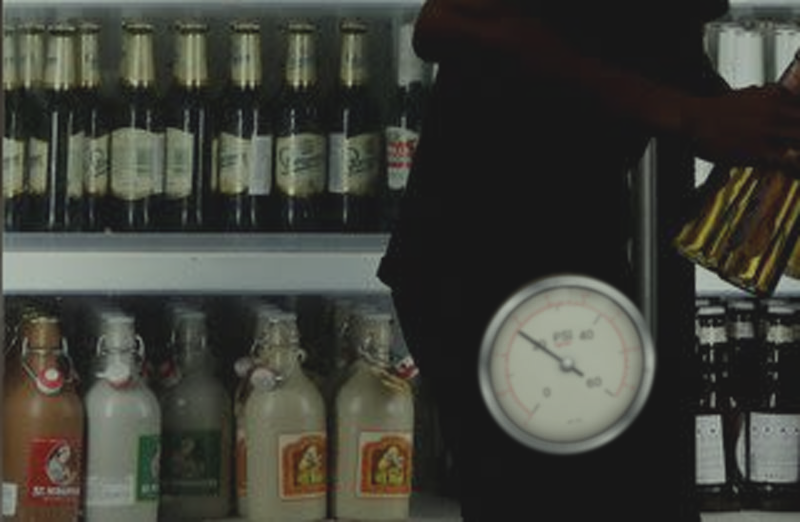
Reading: 20 psi
